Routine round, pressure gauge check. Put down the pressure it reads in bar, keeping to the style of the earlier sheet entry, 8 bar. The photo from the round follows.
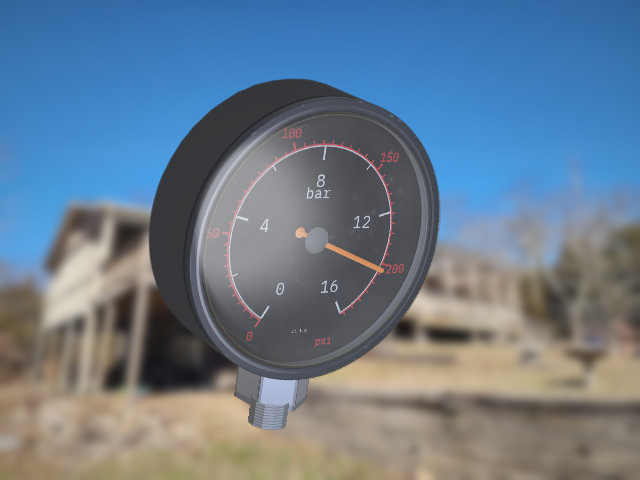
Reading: 14 bar
